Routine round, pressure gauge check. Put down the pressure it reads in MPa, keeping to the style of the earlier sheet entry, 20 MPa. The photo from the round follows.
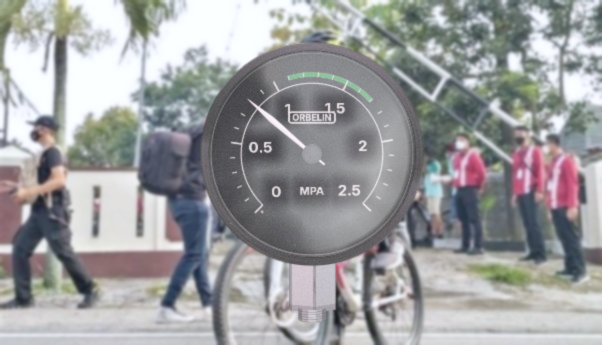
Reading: 0.8 MPa
